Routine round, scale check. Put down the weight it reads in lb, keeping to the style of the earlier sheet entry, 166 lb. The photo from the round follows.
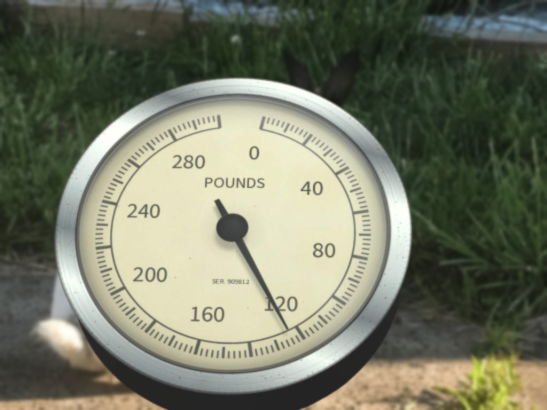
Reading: 124 lb
